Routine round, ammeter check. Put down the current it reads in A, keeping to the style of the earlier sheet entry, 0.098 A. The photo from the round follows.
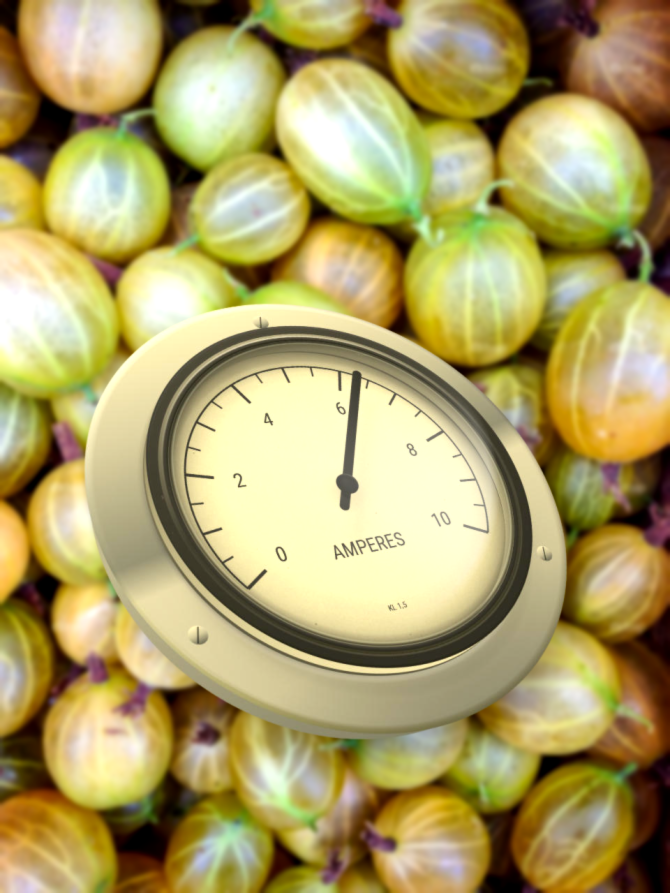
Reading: 6.25 A
